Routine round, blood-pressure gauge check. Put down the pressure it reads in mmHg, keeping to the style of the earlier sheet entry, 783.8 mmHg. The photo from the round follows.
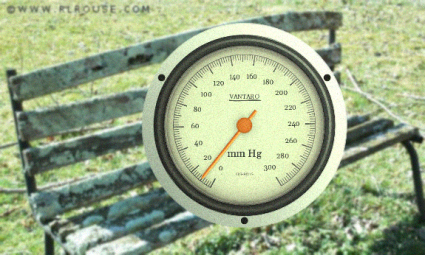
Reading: 10 mmHg
